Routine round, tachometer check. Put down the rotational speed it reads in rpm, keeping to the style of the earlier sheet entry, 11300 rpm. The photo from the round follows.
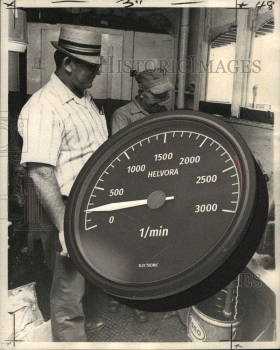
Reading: 200 rpm
